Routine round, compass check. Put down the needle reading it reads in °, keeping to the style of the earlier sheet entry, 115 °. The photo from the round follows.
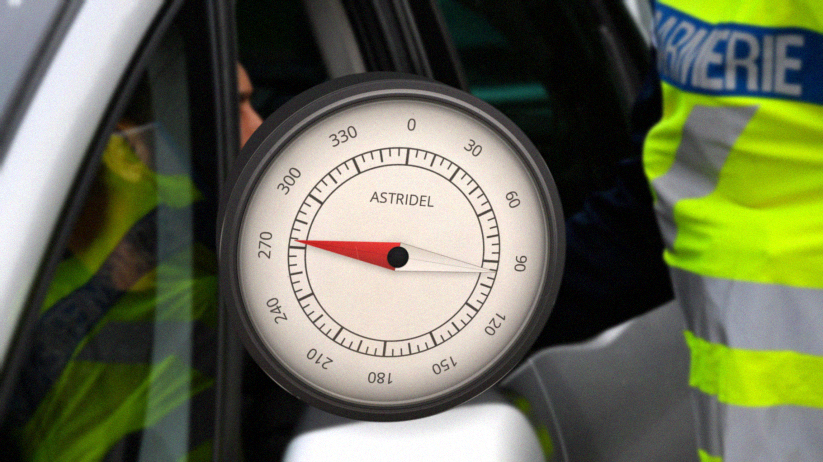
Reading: 275 °
